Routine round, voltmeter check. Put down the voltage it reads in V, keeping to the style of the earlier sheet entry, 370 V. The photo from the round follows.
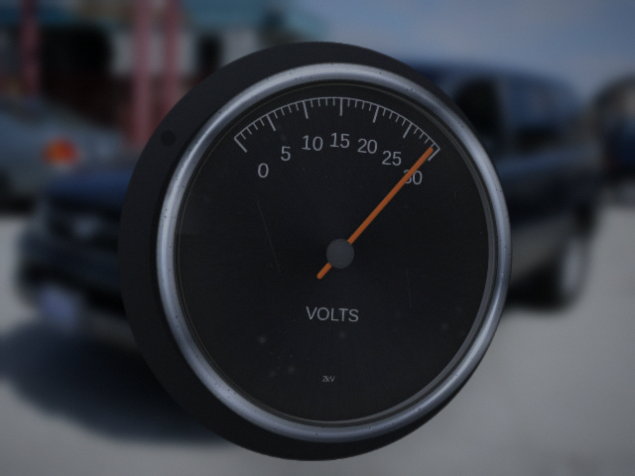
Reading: 29 V
